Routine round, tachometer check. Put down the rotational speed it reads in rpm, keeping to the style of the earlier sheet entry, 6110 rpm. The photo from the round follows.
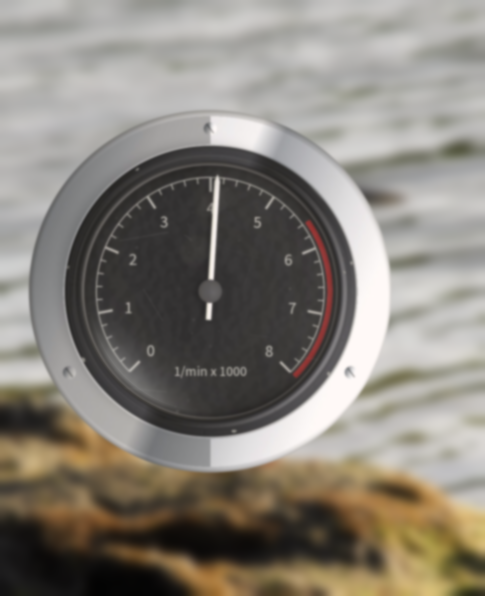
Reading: 4100 rpm
